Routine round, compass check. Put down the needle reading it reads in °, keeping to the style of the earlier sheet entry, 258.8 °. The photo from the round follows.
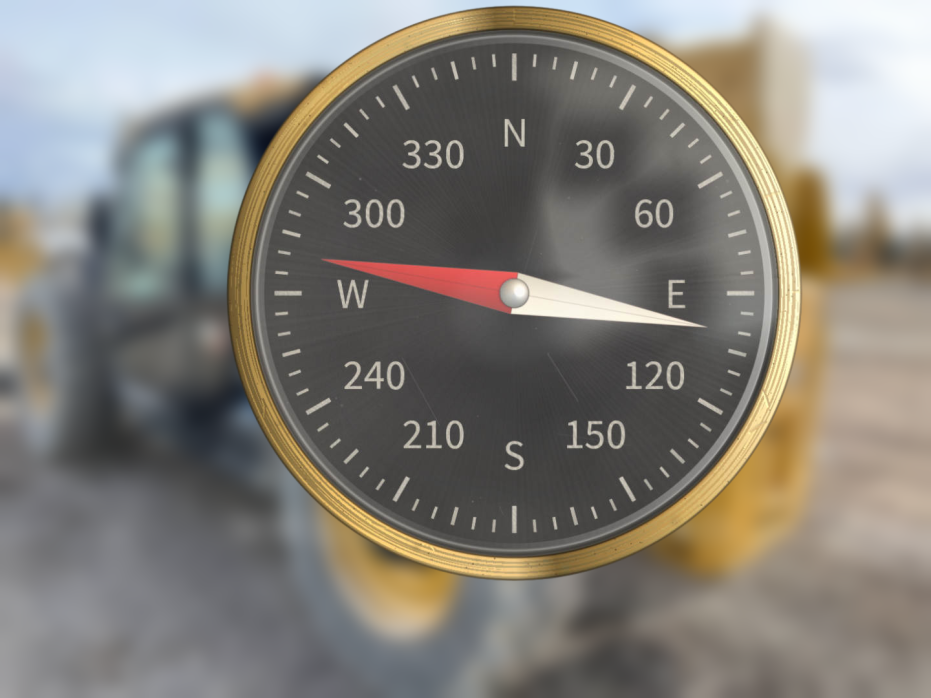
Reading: 280 °
